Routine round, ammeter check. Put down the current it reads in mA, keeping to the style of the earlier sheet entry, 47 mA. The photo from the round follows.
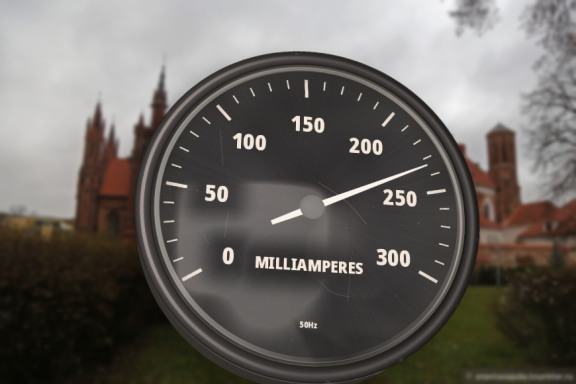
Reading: 235 mA
